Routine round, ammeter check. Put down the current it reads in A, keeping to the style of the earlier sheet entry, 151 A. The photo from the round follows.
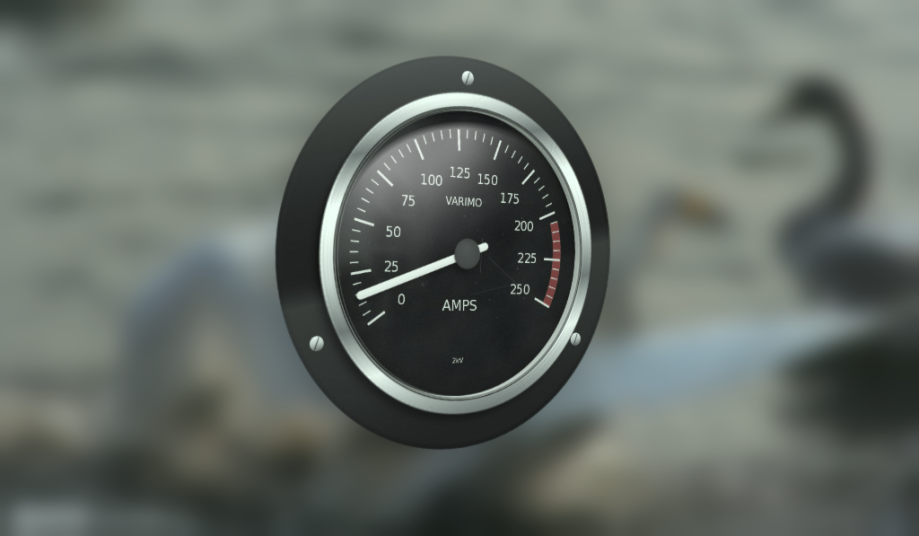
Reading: 15 A
